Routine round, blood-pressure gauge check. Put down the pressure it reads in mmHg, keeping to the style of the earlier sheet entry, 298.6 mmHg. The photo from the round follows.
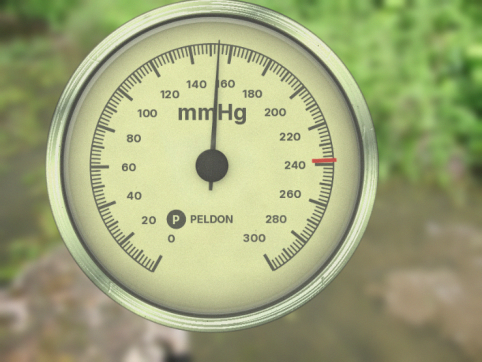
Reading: 154 mmHg
